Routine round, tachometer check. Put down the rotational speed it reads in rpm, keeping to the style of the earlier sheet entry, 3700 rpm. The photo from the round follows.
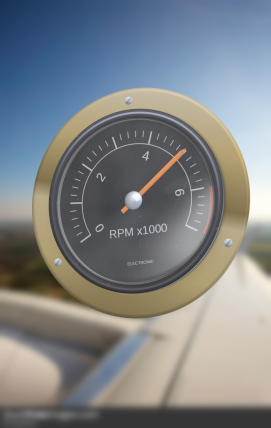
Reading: 5000 rpm
